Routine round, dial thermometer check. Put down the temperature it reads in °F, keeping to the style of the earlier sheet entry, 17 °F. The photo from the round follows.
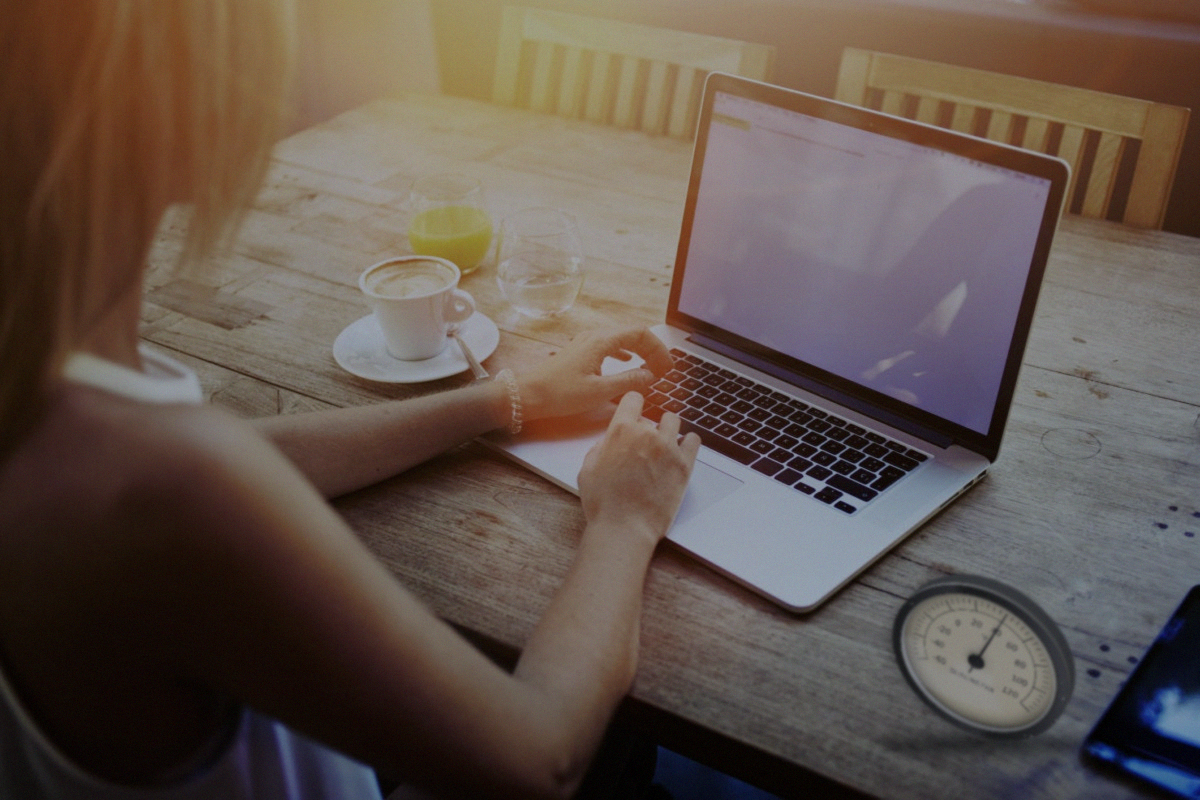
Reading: 40 °F
